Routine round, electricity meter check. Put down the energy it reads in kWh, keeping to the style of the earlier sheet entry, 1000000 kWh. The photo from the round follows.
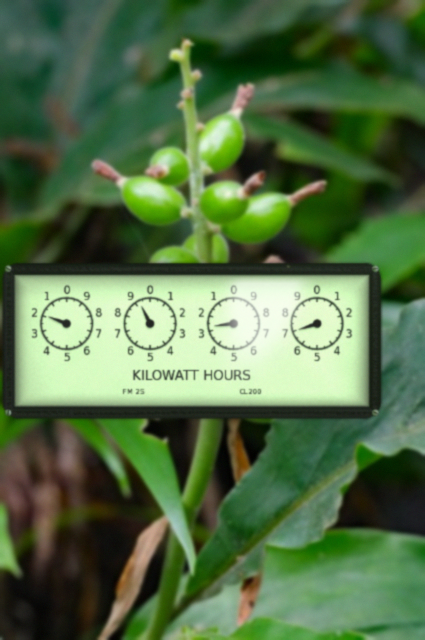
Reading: 1927 kWh
